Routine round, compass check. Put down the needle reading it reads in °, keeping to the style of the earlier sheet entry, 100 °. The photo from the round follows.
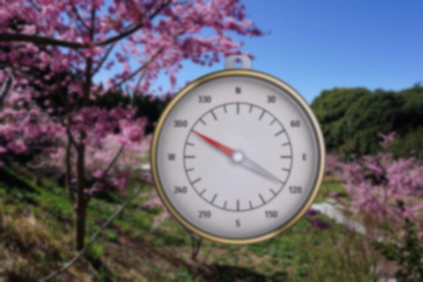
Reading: 300 °
